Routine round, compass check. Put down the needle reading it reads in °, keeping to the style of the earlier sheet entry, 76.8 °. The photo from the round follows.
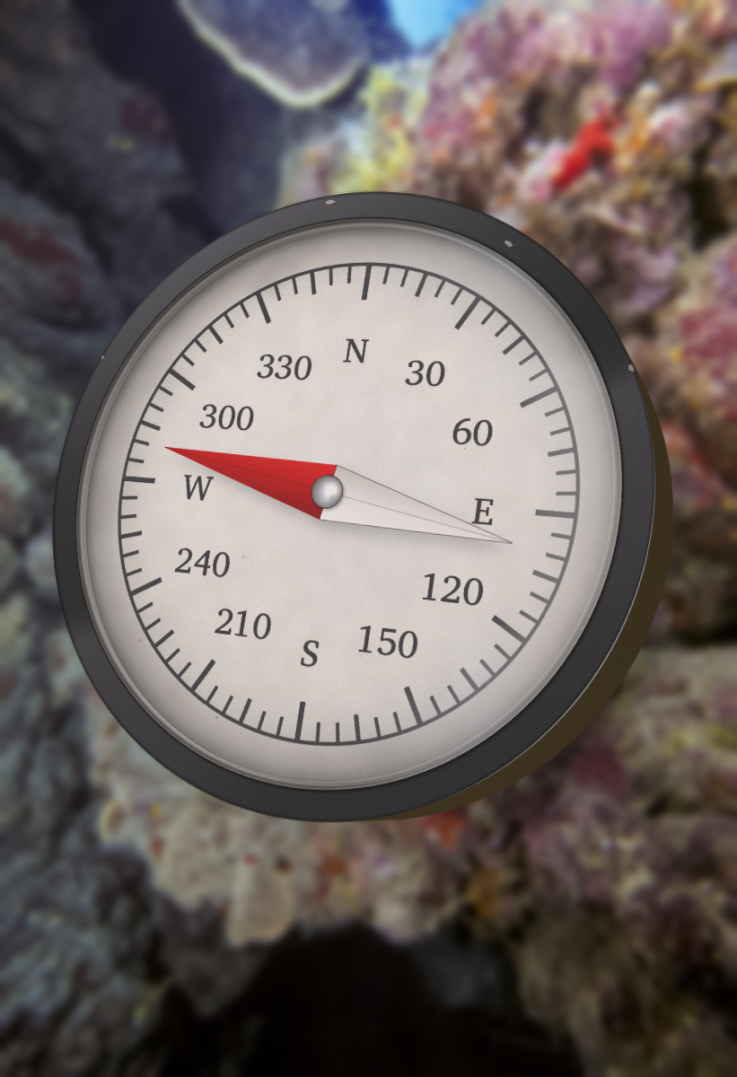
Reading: 280 °
